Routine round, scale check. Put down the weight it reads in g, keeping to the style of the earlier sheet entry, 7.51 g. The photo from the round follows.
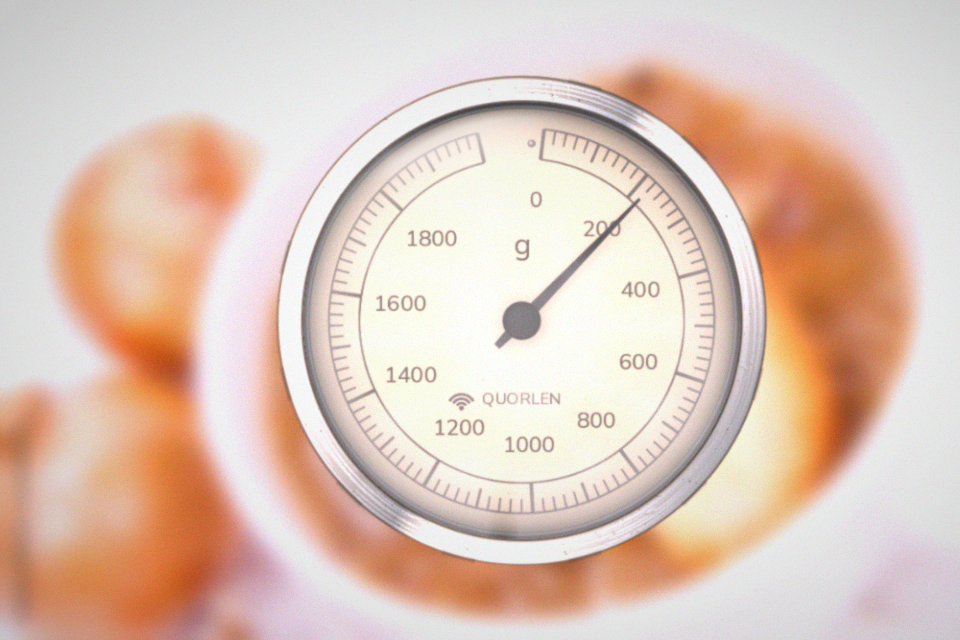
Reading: 220 g
